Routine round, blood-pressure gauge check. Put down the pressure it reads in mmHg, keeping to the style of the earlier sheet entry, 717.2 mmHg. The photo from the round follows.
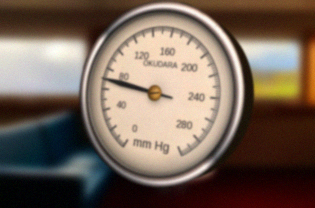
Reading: 70 mmHg
